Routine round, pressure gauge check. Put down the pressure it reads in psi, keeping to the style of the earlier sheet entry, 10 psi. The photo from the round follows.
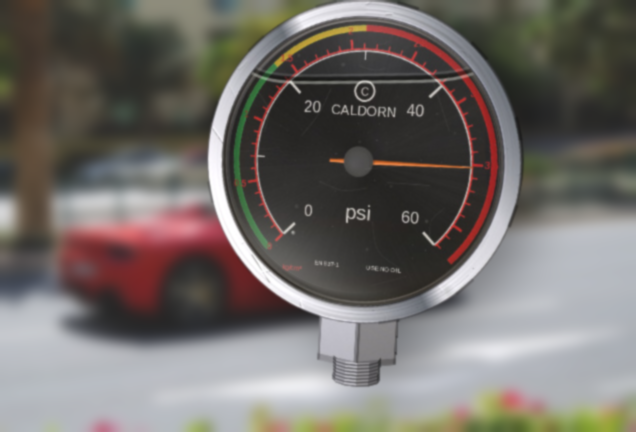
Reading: 50 psi
